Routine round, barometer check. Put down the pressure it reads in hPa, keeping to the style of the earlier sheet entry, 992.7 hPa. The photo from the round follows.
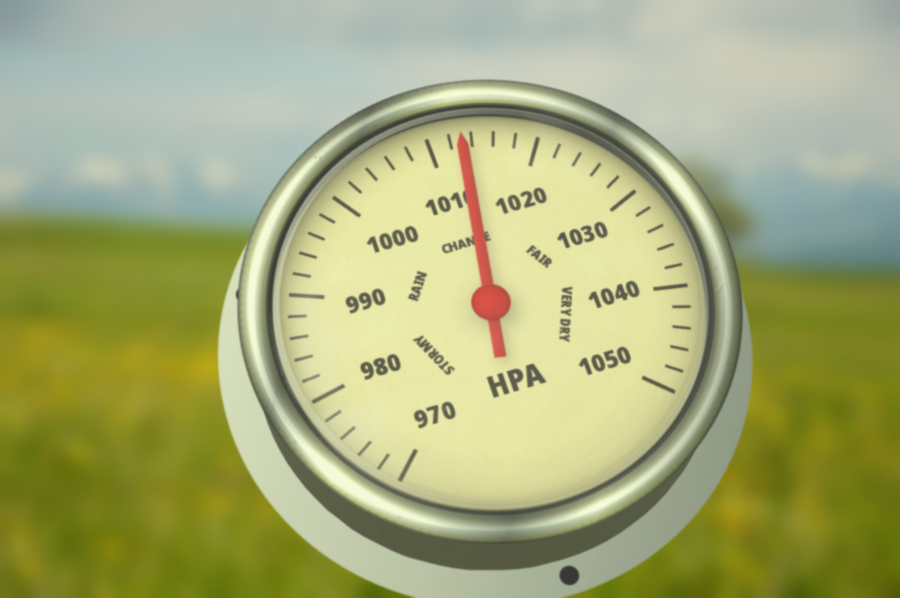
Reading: 1013 hPa
